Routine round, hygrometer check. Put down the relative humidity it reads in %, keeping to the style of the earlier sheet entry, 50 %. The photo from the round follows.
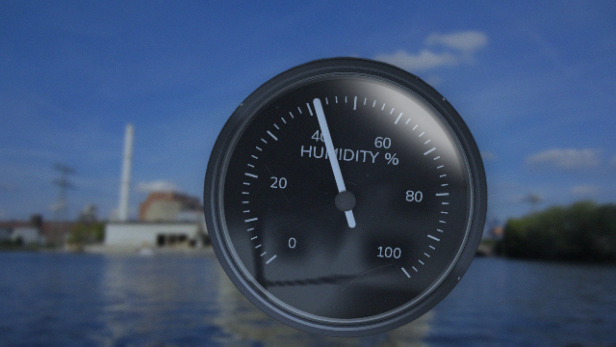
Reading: 42 %
